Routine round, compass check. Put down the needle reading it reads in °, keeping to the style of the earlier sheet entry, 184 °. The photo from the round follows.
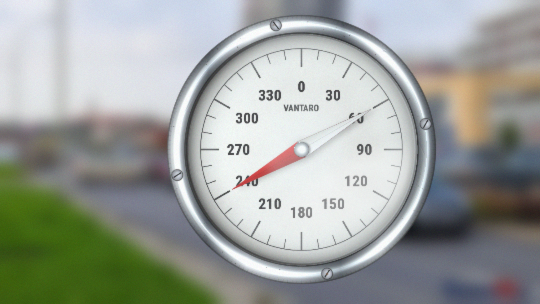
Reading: 240 °
